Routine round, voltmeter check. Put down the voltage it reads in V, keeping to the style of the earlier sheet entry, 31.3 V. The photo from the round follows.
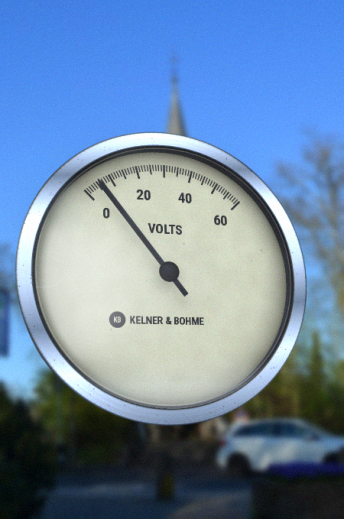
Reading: 5 V
